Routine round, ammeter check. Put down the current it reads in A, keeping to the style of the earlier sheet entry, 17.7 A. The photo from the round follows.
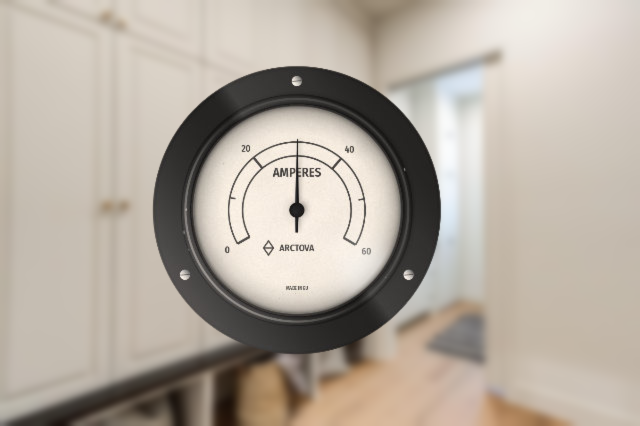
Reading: 30 A
